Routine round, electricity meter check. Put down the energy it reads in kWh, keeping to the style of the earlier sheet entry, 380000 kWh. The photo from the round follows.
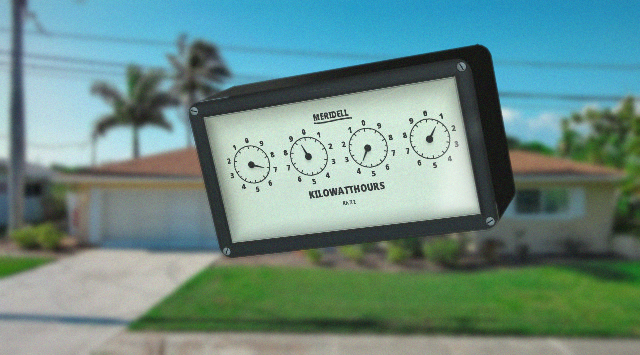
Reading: 6941 kWh
